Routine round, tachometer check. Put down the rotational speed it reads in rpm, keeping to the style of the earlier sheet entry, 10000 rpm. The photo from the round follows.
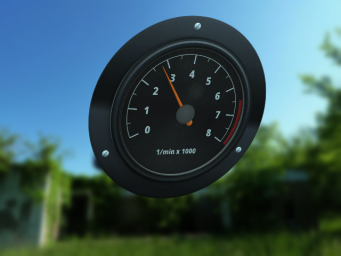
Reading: 2750 rpm
